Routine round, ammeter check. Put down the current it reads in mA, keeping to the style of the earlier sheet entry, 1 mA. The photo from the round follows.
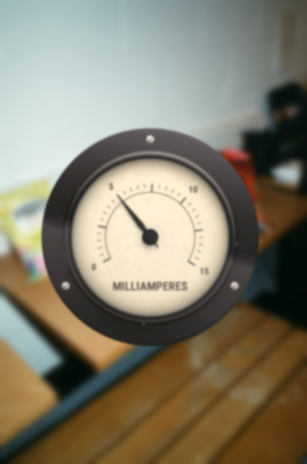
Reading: 5 mA
